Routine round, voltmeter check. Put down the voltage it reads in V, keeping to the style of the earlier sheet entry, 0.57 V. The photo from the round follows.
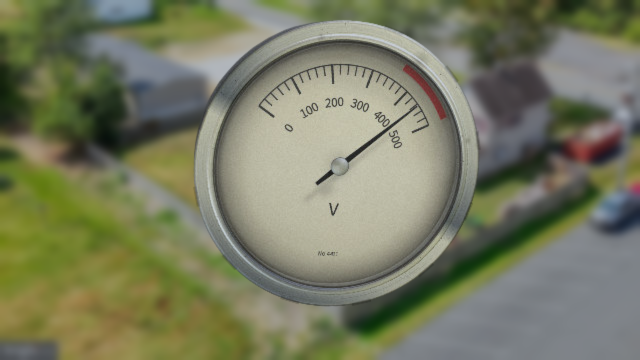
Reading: 440 V
